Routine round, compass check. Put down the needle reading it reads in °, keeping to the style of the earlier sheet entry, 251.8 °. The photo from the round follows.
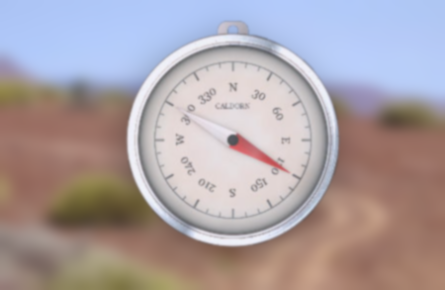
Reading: 120 °
